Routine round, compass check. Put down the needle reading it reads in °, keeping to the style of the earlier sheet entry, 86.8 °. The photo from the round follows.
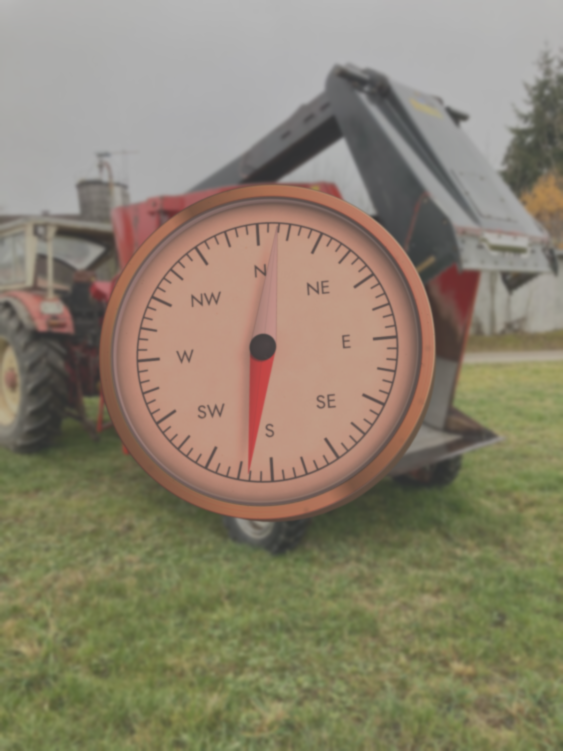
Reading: 190 °
